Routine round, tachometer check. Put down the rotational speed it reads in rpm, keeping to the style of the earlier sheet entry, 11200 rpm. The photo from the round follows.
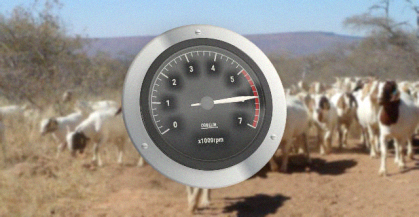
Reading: 6000 rpm
